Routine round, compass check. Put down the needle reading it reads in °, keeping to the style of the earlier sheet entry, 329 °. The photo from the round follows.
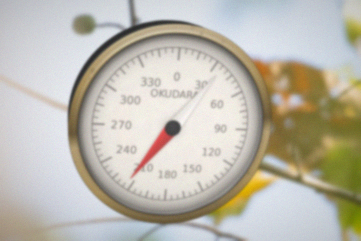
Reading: 215 °
